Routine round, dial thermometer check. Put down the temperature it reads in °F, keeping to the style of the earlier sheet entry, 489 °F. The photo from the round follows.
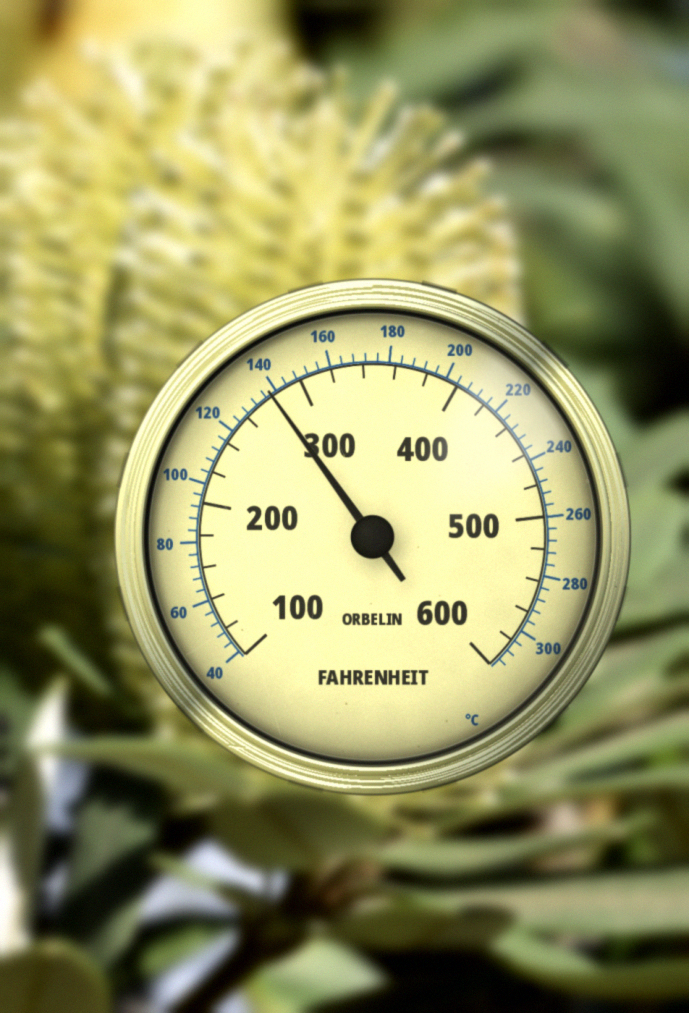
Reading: 280 °F
